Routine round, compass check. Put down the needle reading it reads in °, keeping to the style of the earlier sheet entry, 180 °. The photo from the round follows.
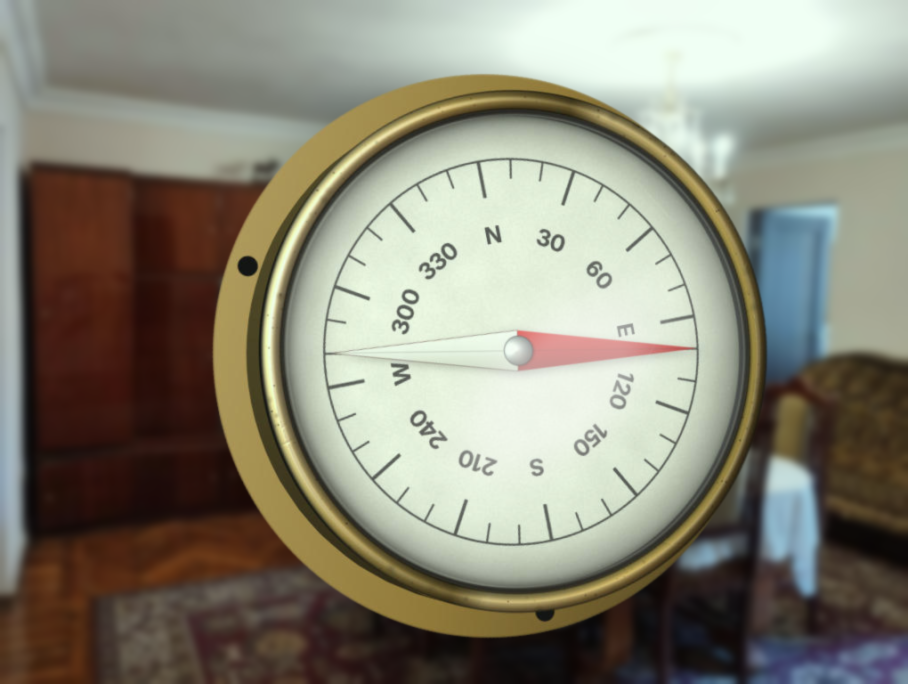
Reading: 100 °
